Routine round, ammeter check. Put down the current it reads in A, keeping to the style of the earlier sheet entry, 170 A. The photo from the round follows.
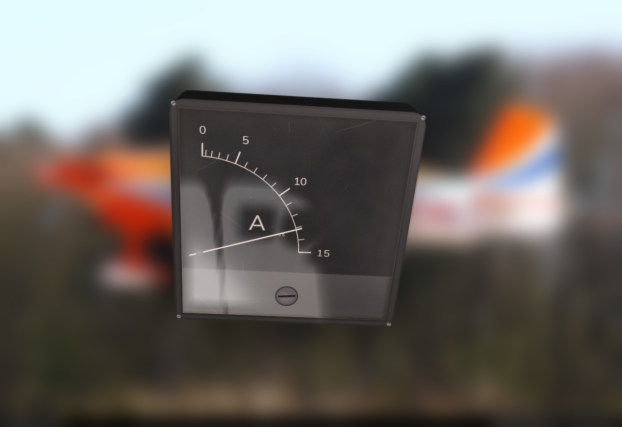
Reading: 13 A
